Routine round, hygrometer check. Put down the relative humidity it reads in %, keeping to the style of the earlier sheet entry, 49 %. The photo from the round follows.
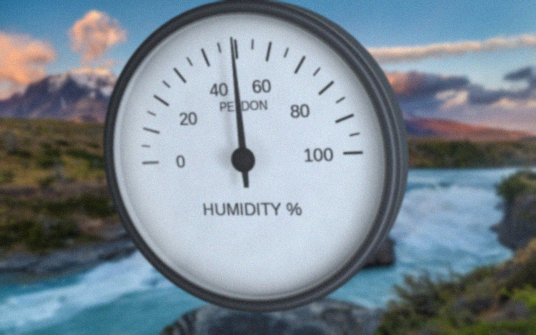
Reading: 50 %
